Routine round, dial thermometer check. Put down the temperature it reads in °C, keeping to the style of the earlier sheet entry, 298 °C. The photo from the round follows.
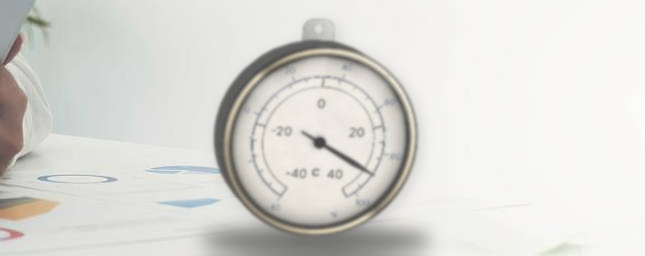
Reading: 32 °C
